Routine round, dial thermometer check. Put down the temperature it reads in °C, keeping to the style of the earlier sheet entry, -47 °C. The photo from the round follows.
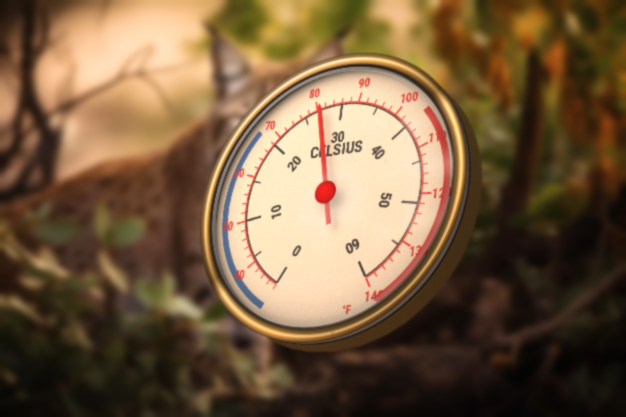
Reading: 27.5 °C
